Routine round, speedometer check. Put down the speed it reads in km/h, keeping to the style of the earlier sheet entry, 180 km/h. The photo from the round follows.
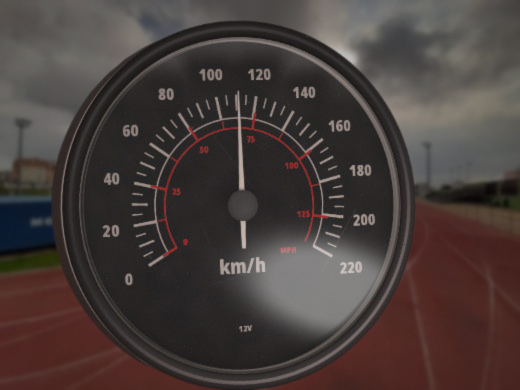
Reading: 110 km/h
